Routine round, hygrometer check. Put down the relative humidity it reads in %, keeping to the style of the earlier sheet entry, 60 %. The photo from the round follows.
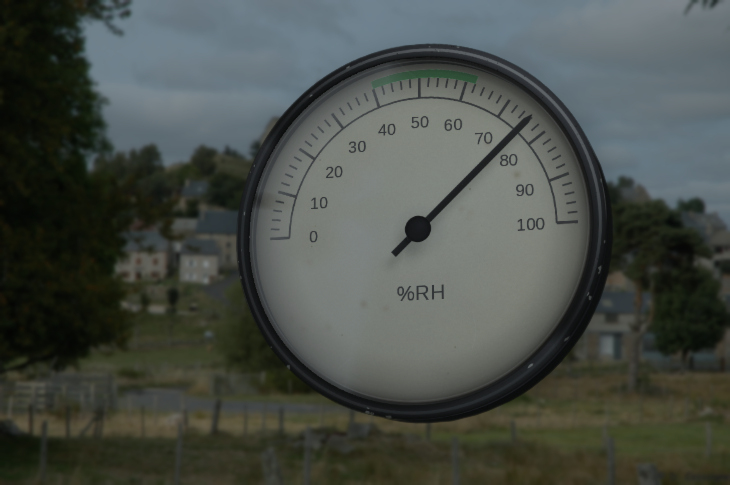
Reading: 76 %
